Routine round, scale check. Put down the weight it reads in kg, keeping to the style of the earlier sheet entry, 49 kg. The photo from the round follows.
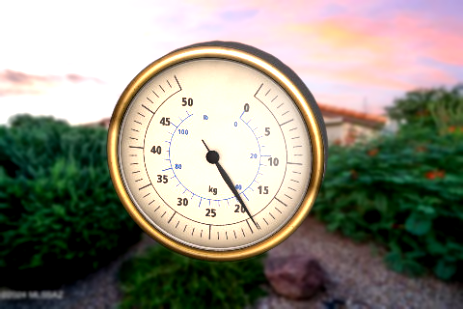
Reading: 19 kg
